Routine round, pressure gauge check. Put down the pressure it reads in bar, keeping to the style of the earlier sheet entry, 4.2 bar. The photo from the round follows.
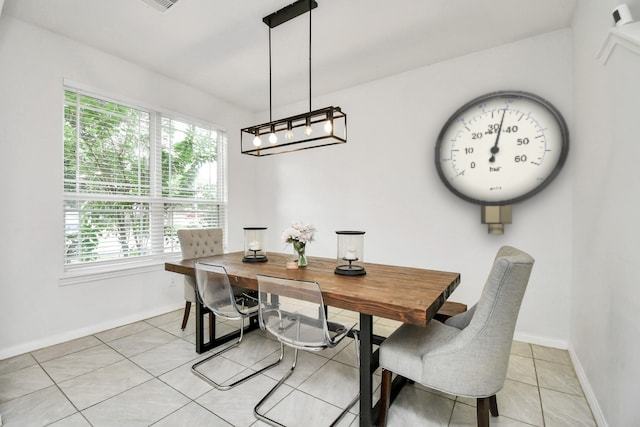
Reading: 34 bar
